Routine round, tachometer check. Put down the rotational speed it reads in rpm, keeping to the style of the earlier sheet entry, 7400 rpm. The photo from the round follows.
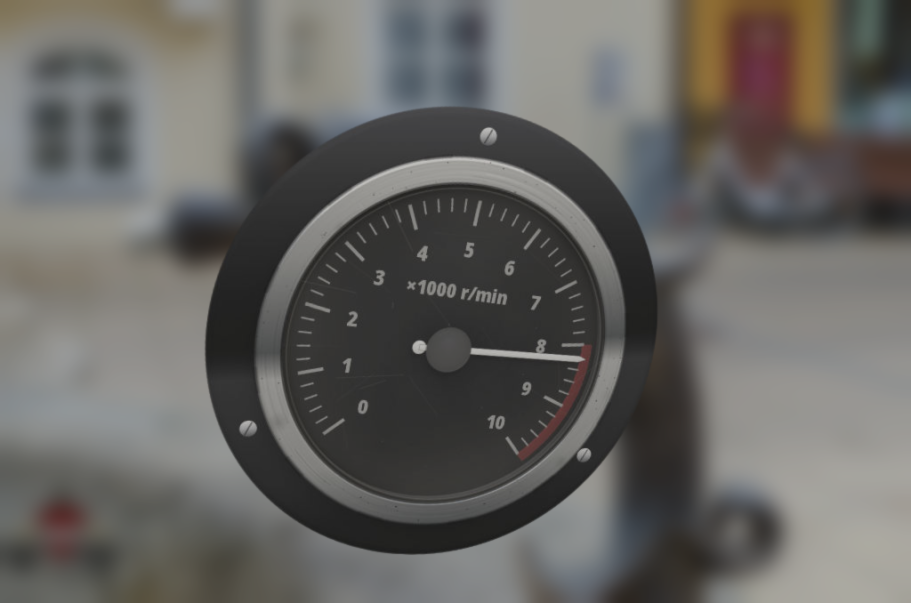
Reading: 8200 rpm
